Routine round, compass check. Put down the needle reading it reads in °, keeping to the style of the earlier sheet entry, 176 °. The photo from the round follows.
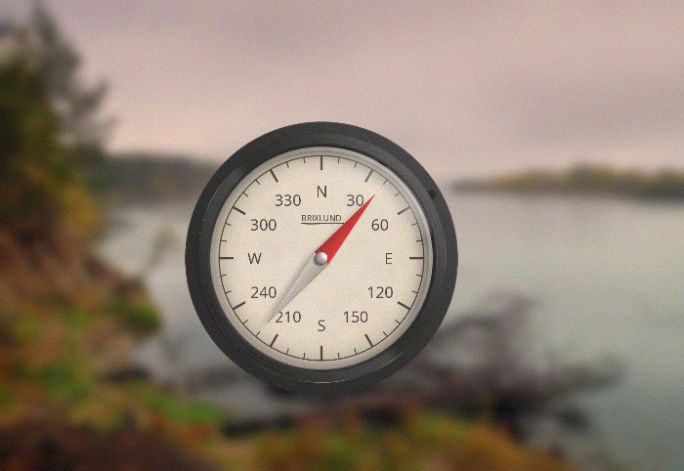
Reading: 40 °
